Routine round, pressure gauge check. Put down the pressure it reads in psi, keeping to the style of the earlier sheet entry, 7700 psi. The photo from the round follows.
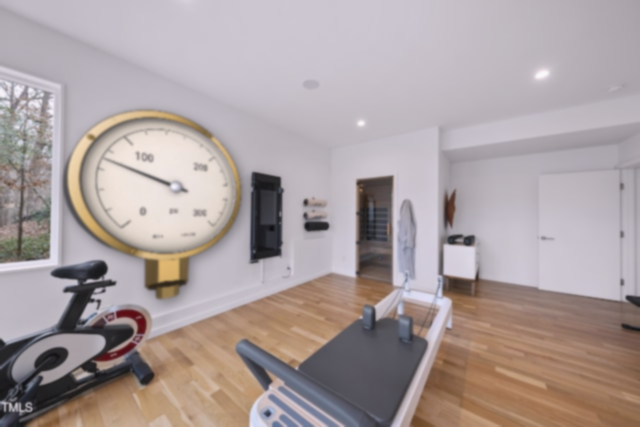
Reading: 70 psi
